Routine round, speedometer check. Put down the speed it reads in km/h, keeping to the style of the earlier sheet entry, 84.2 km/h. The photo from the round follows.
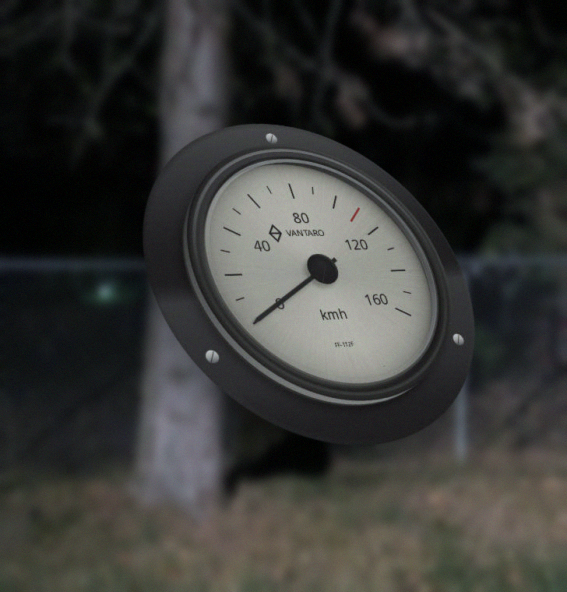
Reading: 0 km/h
